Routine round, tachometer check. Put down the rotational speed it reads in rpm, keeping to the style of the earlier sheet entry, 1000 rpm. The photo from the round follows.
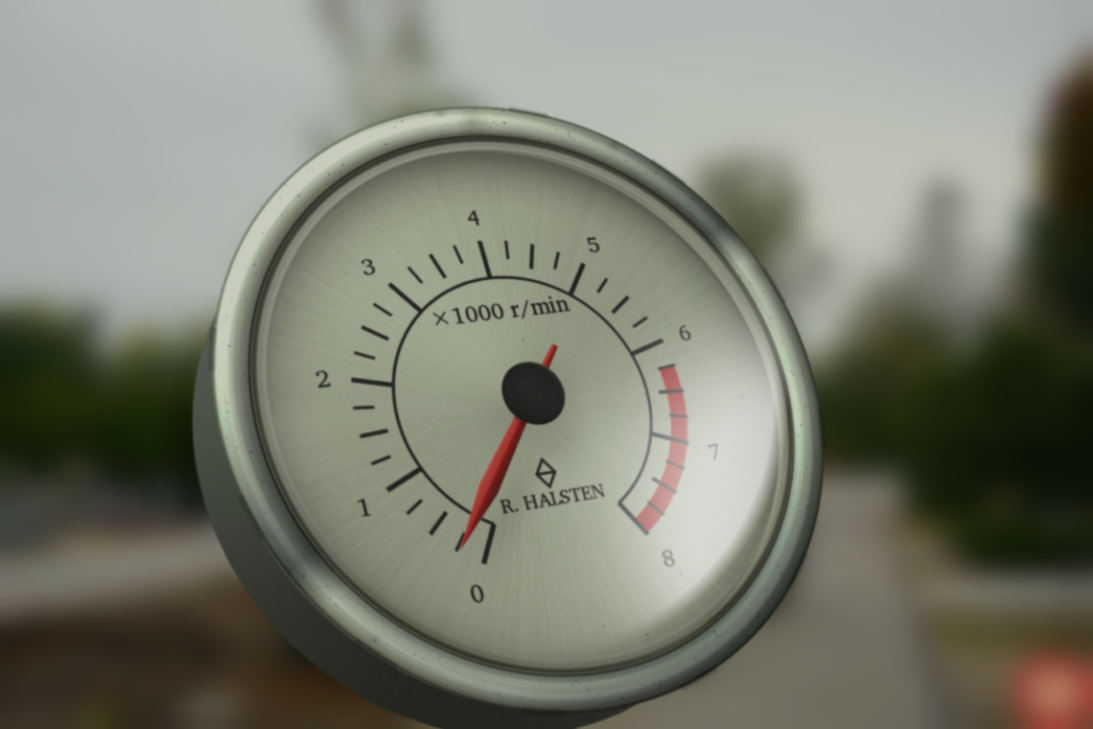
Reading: 250 rpm
